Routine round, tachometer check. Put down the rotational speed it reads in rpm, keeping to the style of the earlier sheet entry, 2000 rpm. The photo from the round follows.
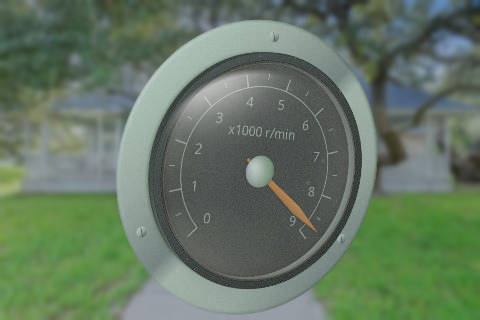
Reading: 8750 rpm
